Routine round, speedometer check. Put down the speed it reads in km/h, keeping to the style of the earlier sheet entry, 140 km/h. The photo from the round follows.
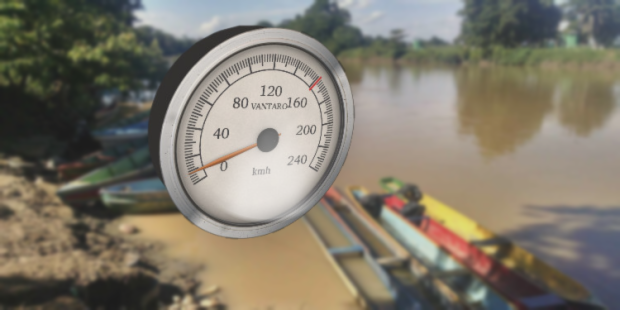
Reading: 10 km/h
